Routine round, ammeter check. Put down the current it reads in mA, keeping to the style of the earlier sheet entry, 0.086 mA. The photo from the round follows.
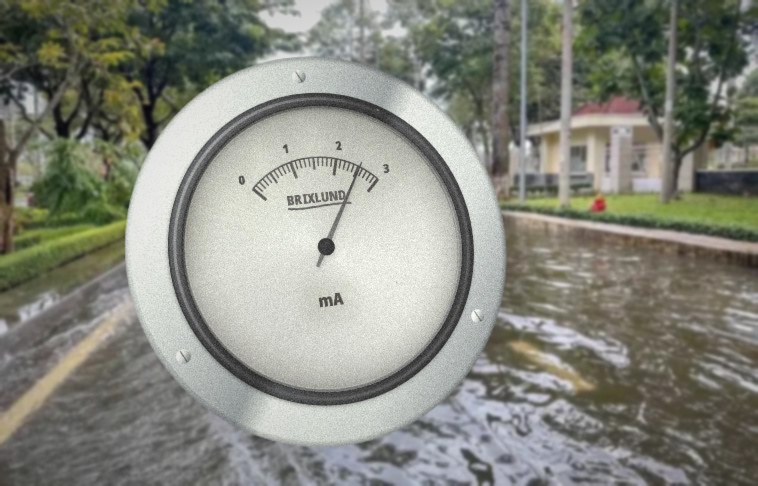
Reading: 2.5 mA
